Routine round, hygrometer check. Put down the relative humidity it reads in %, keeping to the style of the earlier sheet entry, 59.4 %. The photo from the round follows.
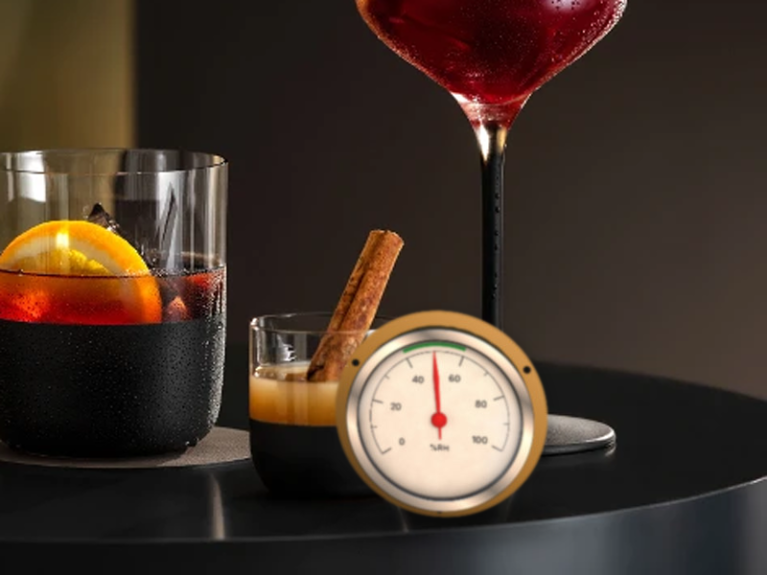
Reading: 50 %
